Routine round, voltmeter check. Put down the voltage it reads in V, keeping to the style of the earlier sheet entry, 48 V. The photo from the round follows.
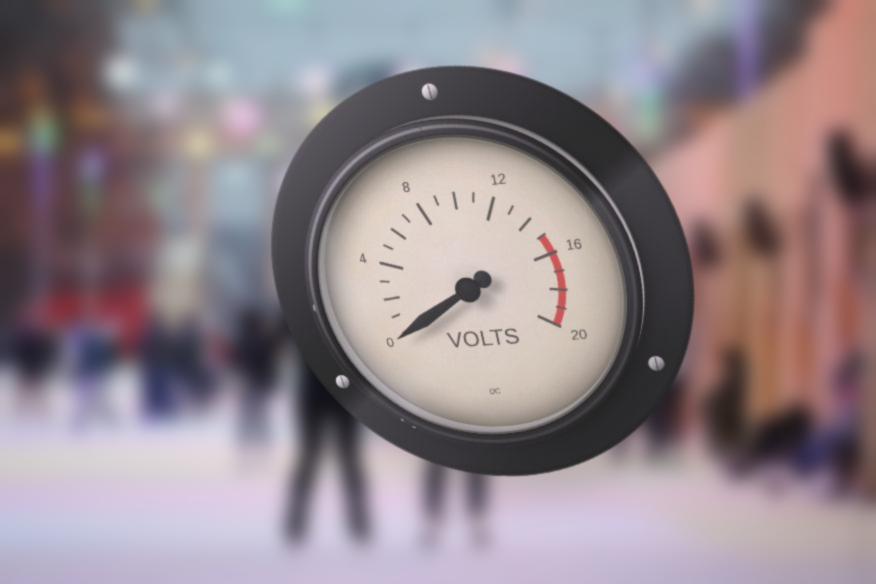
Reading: 0 V
